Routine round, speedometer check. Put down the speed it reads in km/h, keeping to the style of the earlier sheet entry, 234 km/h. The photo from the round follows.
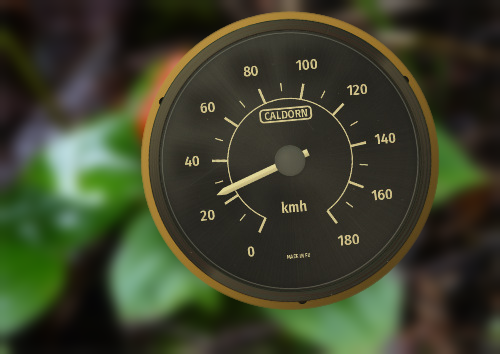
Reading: 25 km/h
